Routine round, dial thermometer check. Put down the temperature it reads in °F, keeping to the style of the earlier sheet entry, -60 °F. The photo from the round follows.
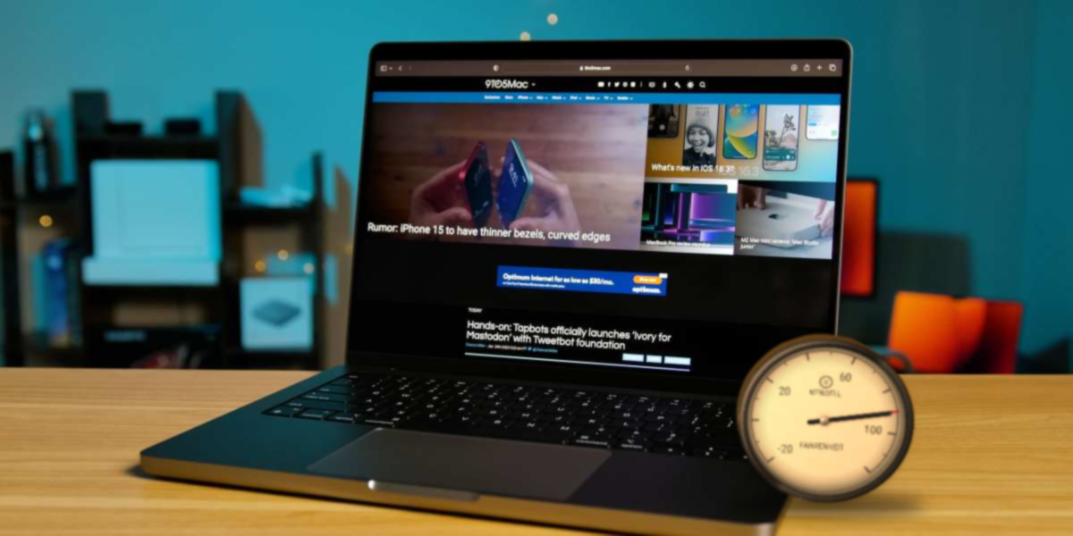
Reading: 90 °F
